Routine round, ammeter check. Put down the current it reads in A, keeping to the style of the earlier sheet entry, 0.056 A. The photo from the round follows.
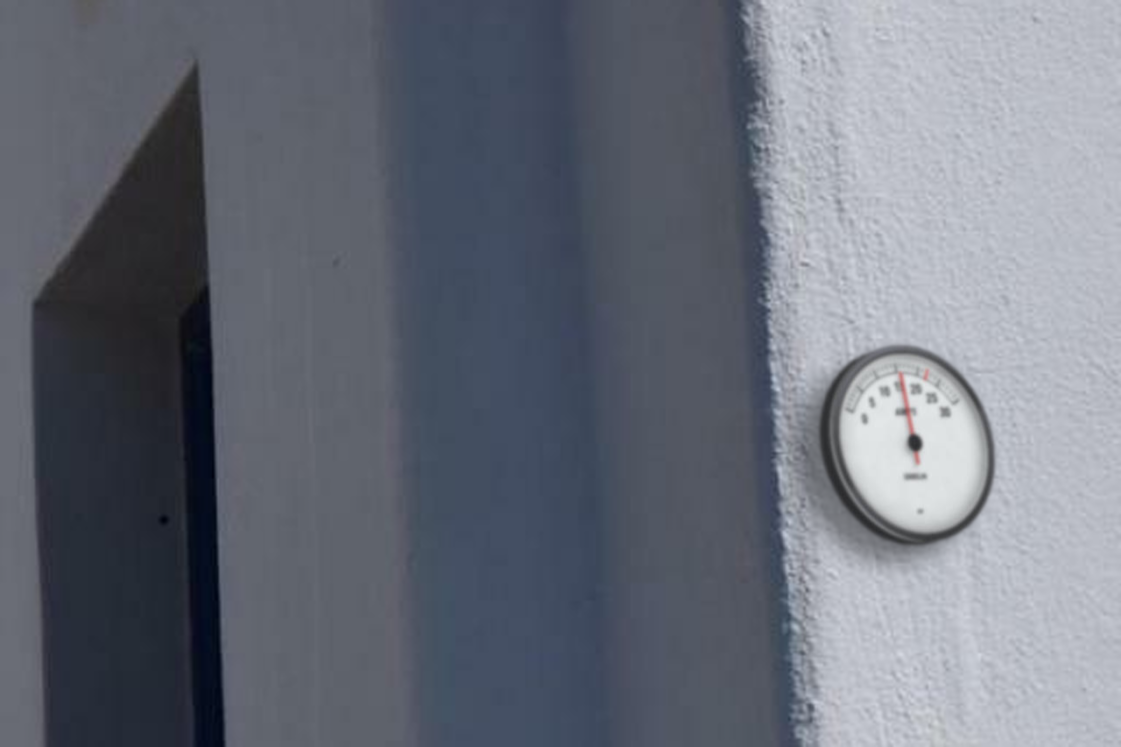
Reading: 15 A
